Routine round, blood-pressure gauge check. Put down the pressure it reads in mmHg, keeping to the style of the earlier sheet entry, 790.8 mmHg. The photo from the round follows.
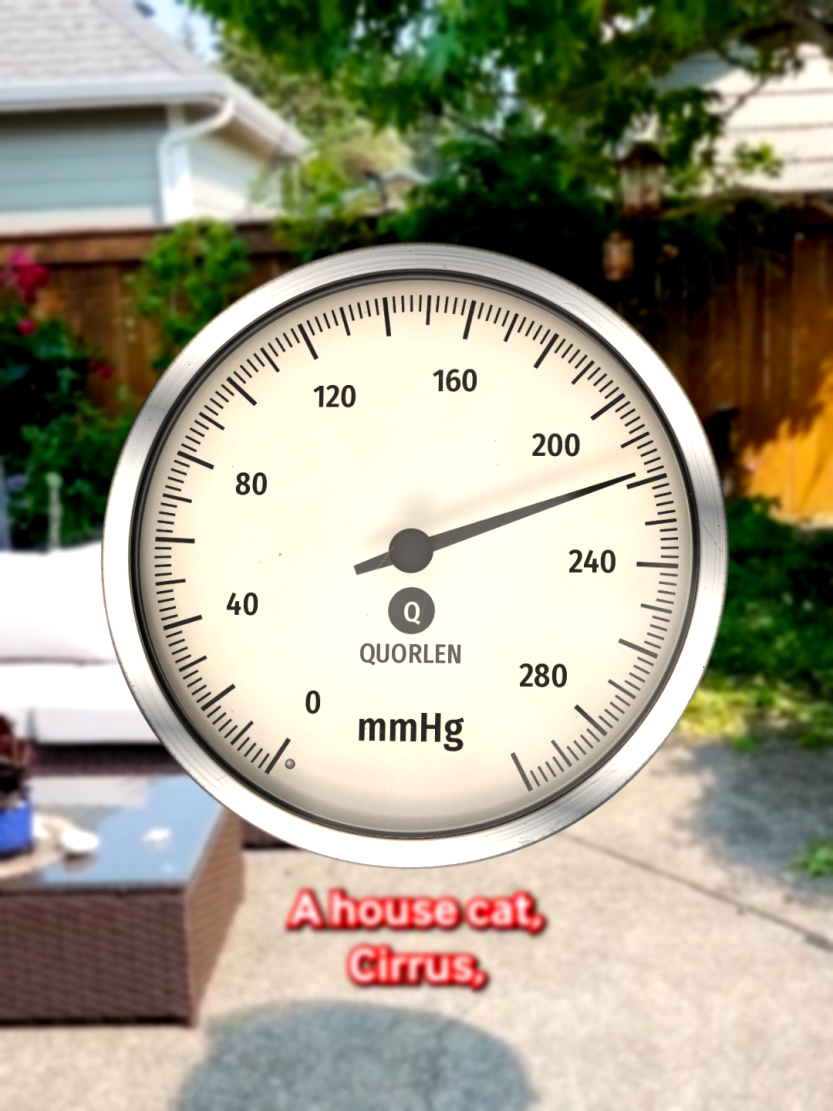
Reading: 218 mmHg
